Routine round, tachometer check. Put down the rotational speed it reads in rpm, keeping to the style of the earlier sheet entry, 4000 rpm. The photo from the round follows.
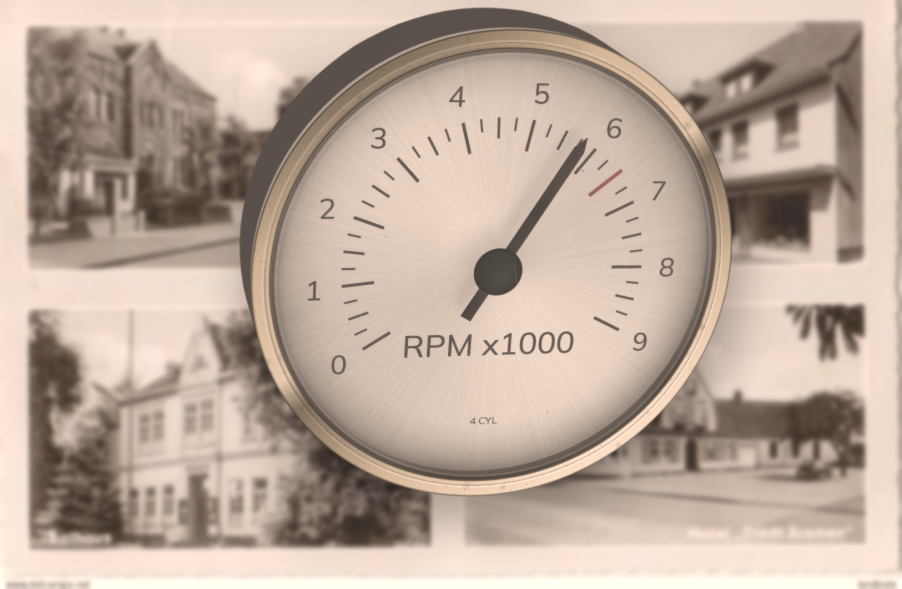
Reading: 5750 rpm
